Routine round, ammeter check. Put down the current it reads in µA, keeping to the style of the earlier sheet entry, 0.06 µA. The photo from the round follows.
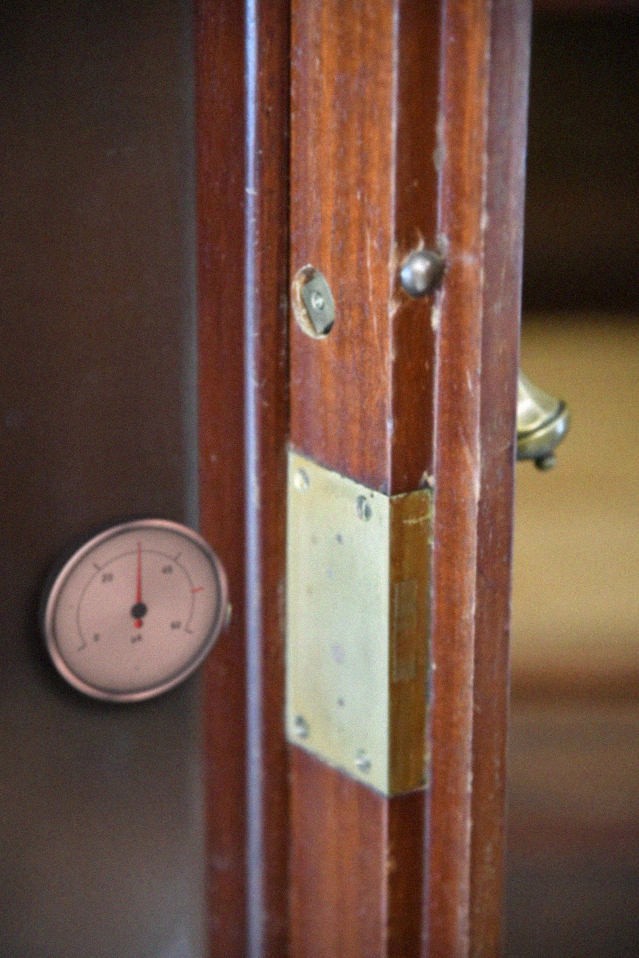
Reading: 30 µA
